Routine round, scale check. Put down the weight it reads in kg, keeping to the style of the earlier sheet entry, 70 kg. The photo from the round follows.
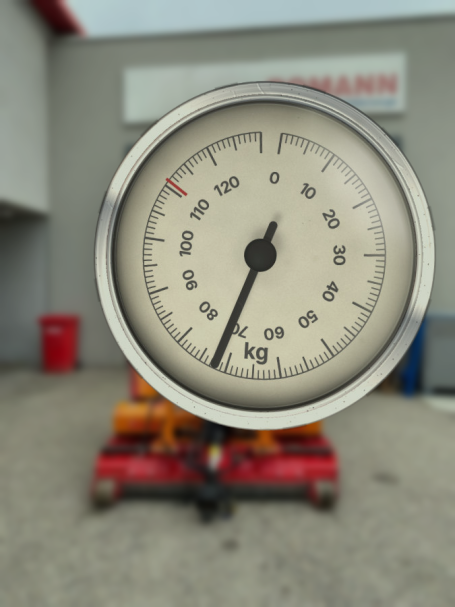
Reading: 72 kg
